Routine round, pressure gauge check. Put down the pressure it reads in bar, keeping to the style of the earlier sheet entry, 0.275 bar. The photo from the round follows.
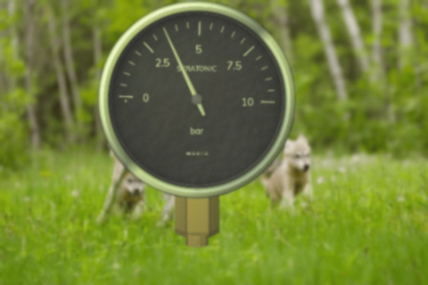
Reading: 3.5 bar
